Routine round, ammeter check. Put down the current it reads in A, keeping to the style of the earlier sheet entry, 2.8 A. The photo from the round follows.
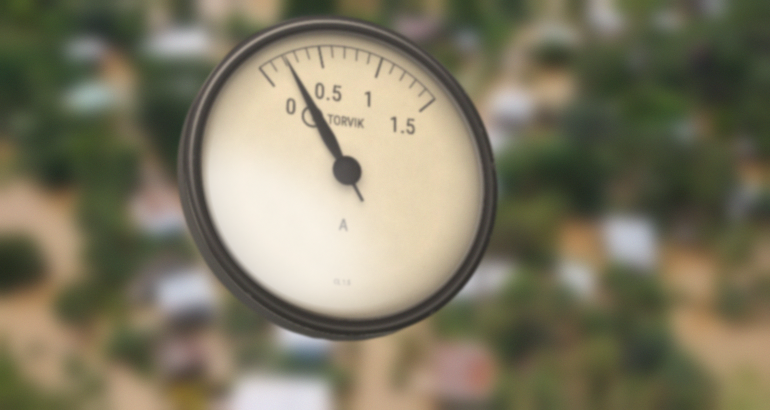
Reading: 0.2 A
